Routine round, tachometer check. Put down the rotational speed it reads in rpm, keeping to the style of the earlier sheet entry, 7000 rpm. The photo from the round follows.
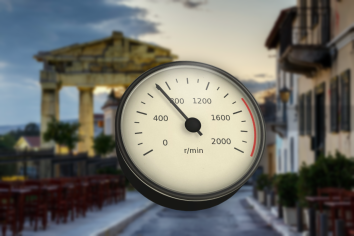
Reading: 700 rpm
